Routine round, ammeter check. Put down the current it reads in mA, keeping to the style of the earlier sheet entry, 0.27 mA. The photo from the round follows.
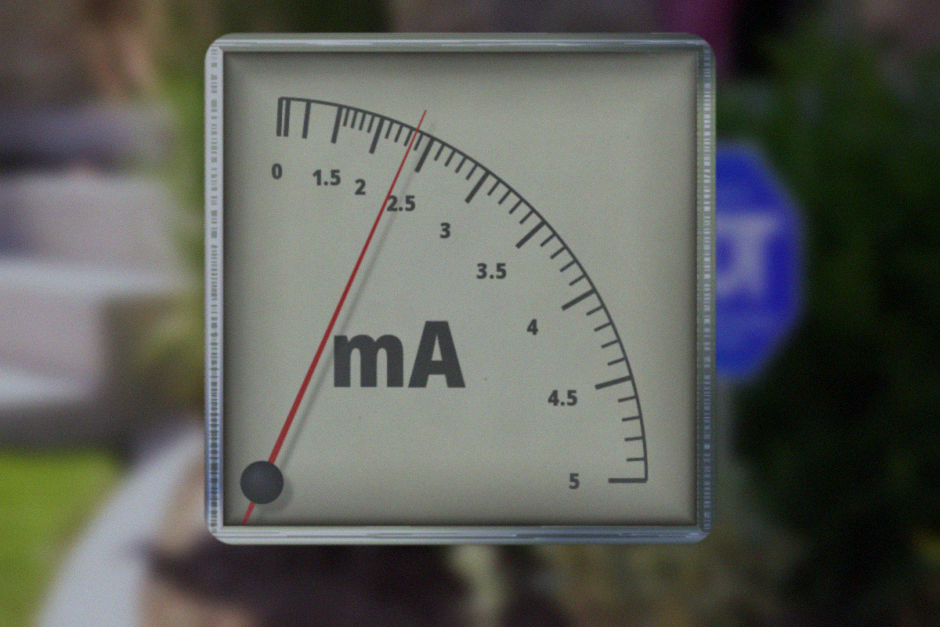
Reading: 2.35 mA
